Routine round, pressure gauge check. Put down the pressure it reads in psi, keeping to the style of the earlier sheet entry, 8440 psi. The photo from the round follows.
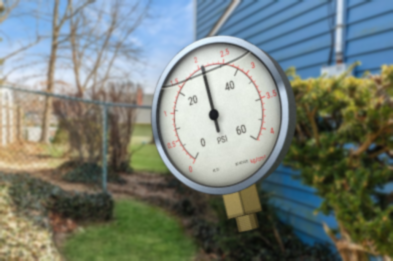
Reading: 30 psi
